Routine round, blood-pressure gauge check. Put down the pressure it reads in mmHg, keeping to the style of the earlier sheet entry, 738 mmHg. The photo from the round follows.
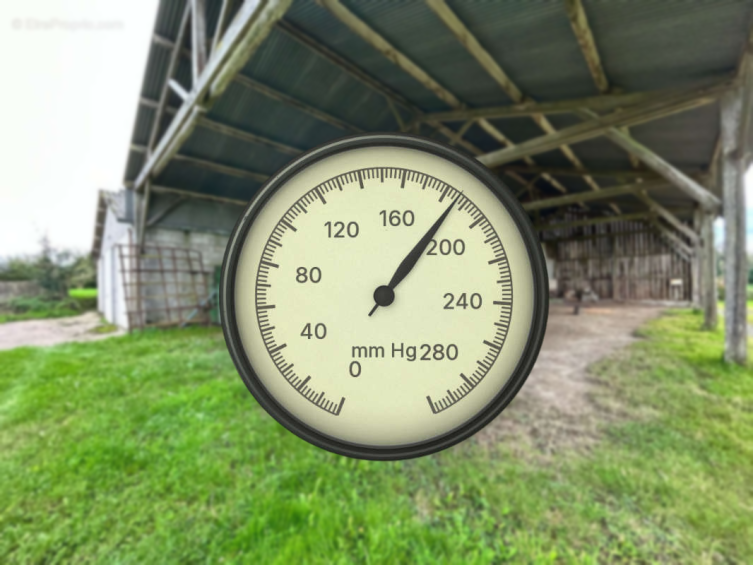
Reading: 186 mmHg
